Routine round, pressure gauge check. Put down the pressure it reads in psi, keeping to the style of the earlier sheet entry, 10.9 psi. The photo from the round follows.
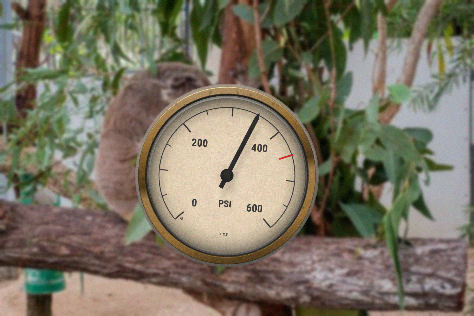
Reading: 350 psi
